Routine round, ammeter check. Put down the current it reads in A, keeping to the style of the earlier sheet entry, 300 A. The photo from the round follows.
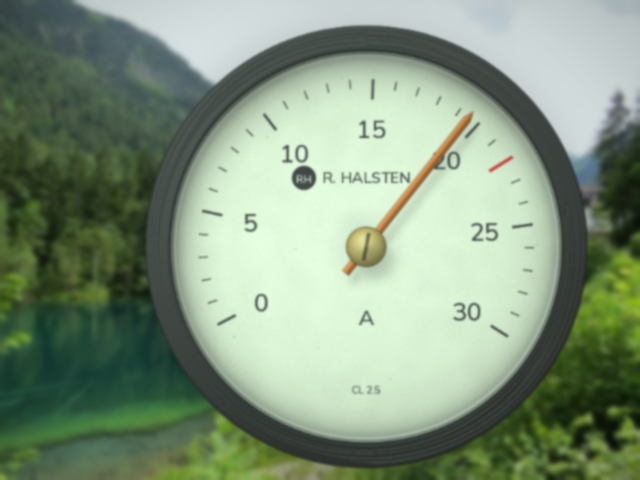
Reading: 19.5 A
